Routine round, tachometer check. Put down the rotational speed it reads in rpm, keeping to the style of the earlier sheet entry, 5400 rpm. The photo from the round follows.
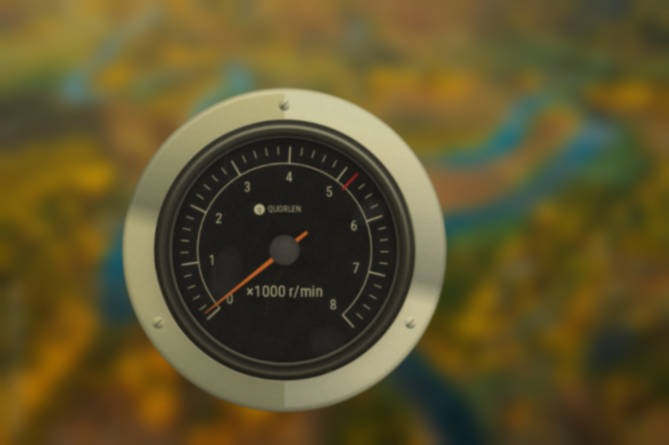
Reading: 100 rpm
